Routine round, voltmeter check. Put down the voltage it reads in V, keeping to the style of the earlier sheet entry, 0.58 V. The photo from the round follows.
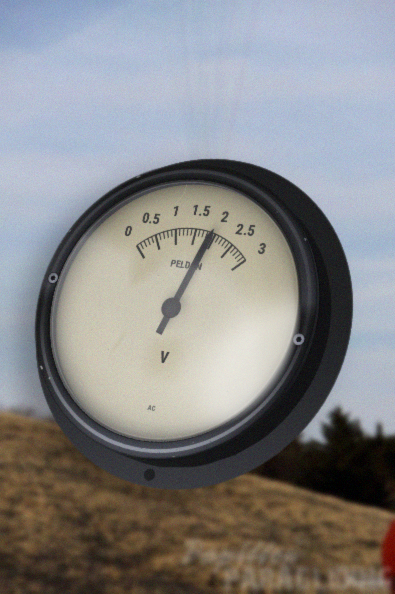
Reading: 2 V
